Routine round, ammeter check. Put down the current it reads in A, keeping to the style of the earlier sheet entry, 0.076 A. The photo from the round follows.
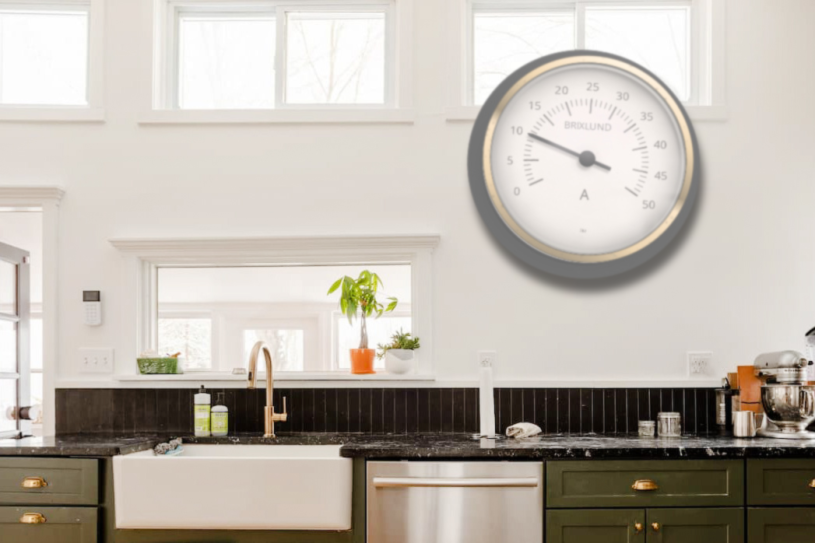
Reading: 10 A
